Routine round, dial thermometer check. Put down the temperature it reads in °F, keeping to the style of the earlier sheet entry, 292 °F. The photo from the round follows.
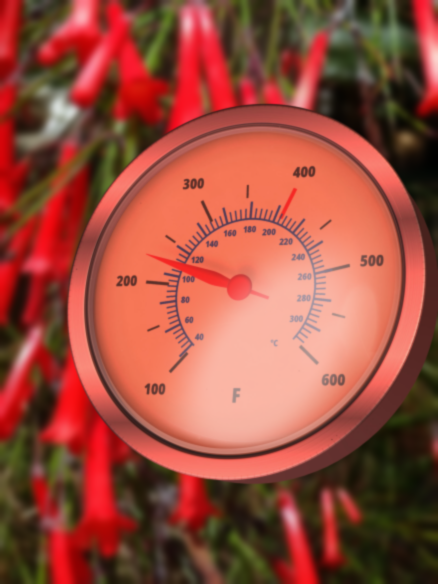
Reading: 225 °F
